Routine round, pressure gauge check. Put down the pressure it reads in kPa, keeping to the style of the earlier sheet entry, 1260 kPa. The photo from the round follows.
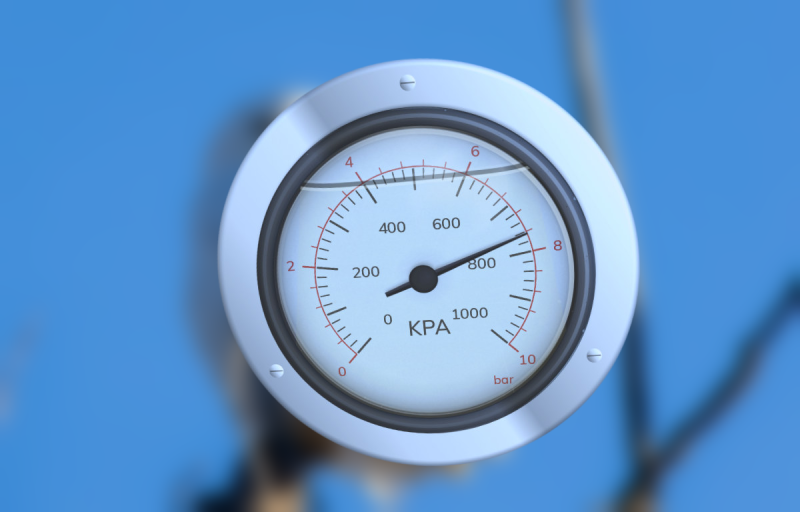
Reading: 760 kPa
